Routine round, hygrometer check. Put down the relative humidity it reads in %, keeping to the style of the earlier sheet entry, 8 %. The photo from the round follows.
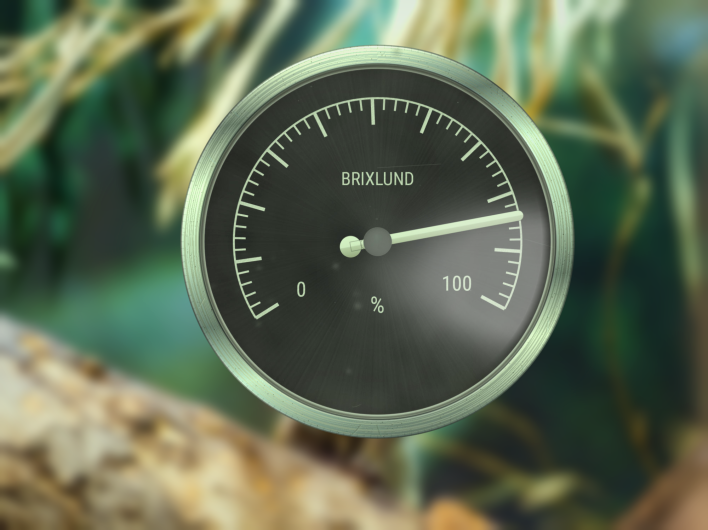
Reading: 84 %
